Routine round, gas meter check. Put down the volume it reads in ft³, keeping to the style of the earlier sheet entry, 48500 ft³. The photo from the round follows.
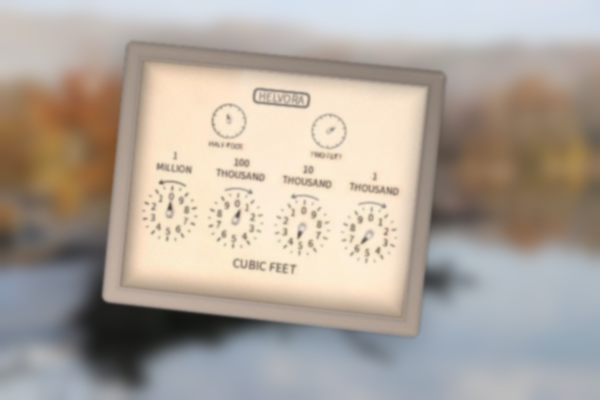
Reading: 4600 ft³
